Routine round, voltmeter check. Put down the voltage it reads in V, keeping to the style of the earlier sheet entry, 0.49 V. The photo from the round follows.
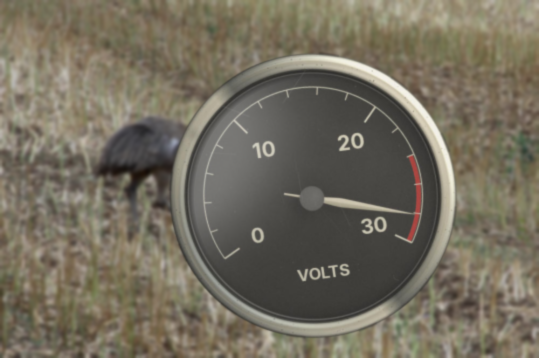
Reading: 28 V
